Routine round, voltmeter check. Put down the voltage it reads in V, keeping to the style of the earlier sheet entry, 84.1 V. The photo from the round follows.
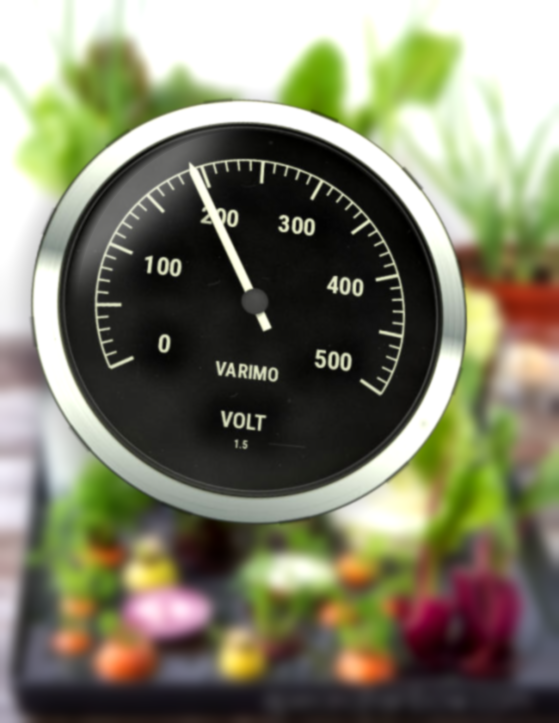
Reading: 190 V
